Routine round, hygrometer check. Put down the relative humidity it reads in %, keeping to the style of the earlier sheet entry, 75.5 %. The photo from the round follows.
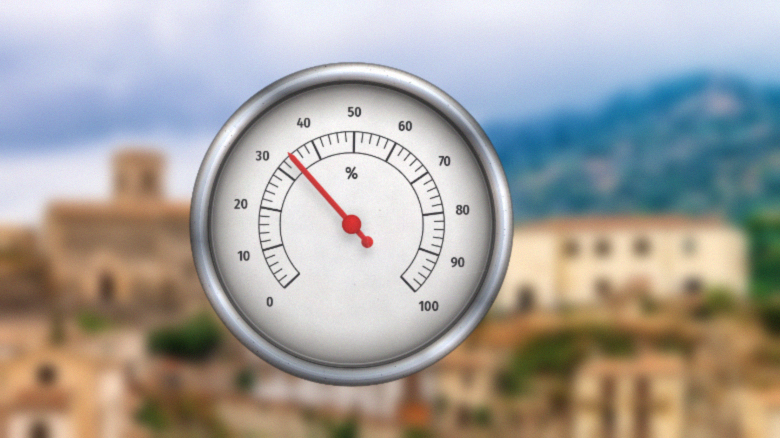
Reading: 34 %
